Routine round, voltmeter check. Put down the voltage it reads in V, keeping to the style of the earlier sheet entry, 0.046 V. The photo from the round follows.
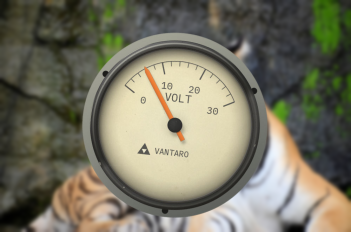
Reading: 6 V
